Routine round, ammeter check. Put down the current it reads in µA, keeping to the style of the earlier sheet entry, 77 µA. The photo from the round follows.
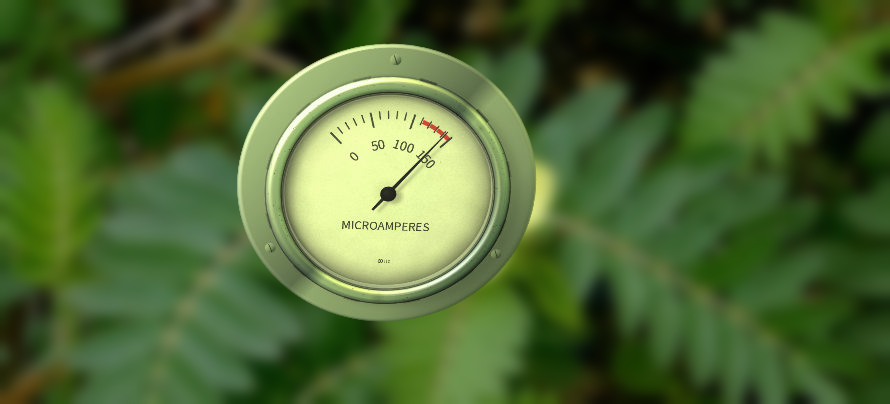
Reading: 140 µA
